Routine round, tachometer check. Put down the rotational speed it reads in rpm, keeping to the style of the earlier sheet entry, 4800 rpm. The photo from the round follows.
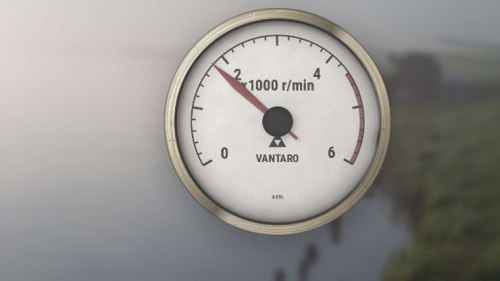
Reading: 1800 rpm
